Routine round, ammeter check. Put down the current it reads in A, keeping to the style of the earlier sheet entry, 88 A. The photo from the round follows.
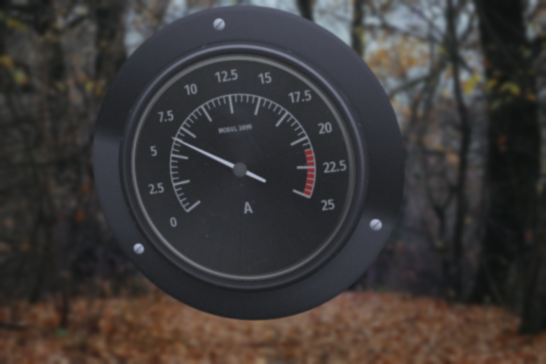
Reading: 6.5 A
